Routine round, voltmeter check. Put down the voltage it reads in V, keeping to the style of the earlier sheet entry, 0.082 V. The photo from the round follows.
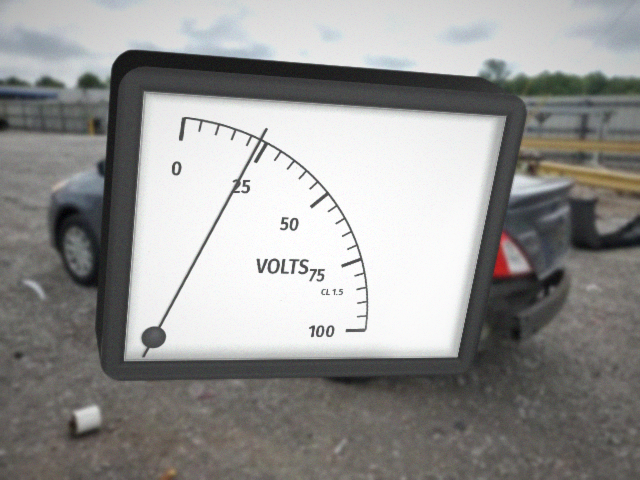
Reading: 22.5 V
